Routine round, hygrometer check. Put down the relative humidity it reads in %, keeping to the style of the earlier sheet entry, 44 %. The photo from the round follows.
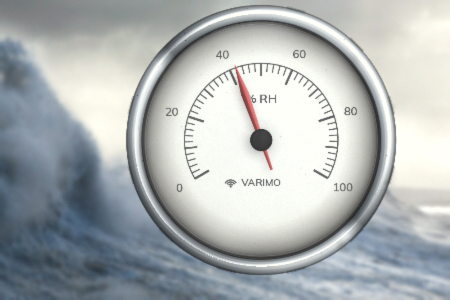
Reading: 42 %
